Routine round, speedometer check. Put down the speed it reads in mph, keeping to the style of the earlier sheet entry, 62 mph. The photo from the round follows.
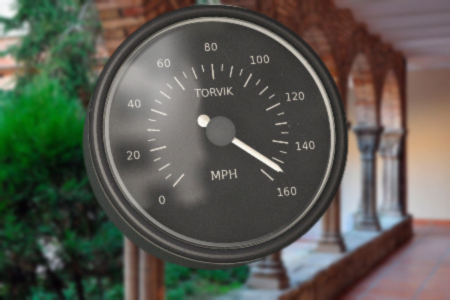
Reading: 155 mph
